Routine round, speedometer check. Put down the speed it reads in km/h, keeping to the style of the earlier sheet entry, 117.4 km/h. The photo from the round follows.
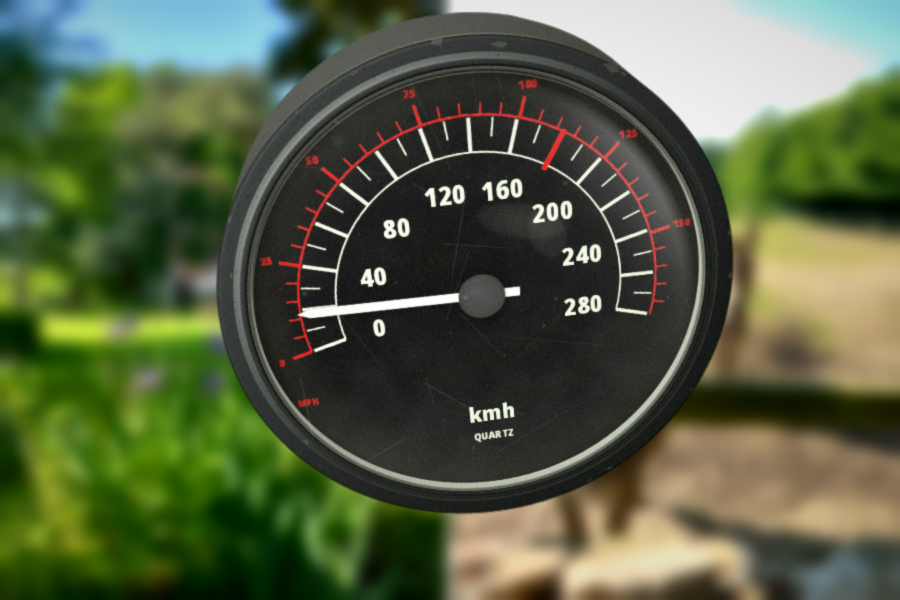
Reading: 20 km/h
